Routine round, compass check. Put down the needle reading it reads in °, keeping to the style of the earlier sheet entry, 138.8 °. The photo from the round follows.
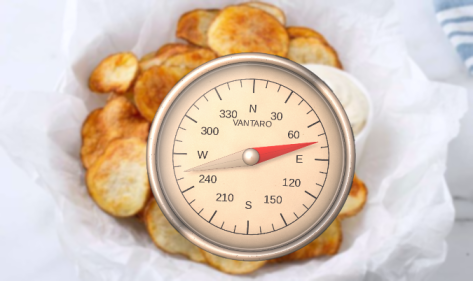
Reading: 75 °
